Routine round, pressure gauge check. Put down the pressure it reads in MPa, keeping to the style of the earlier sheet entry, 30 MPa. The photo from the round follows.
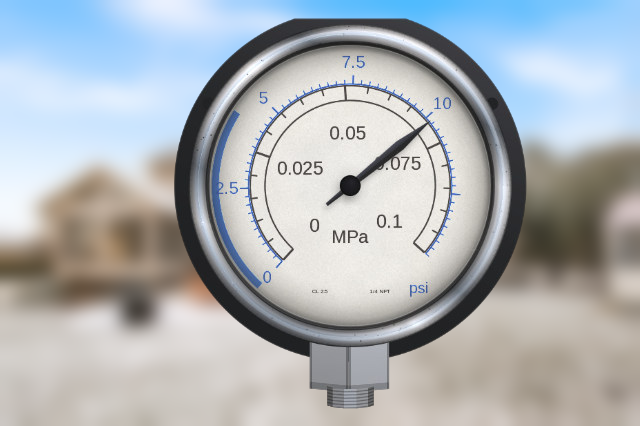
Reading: 0.07 MPa
